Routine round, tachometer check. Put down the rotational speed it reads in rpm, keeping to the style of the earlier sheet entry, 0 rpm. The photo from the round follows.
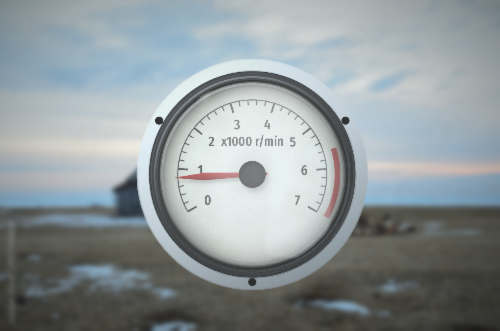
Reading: 800 rpm
